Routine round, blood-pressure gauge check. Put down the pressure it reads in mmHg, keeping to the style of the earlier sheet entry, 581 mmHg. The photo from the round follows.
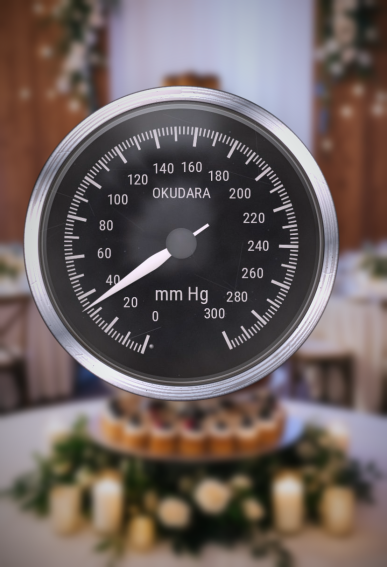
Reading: 34 mmHg
